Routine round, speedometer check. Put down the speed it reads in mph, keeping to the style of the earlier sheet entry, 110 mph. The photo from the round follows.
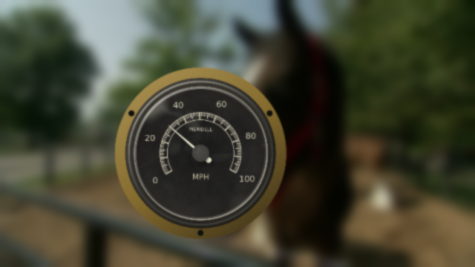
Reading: 30 mph
